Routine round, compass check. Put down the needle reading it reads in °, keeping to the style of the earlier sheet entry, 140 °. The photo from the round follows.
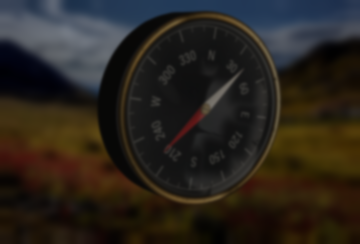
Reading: 220 °
